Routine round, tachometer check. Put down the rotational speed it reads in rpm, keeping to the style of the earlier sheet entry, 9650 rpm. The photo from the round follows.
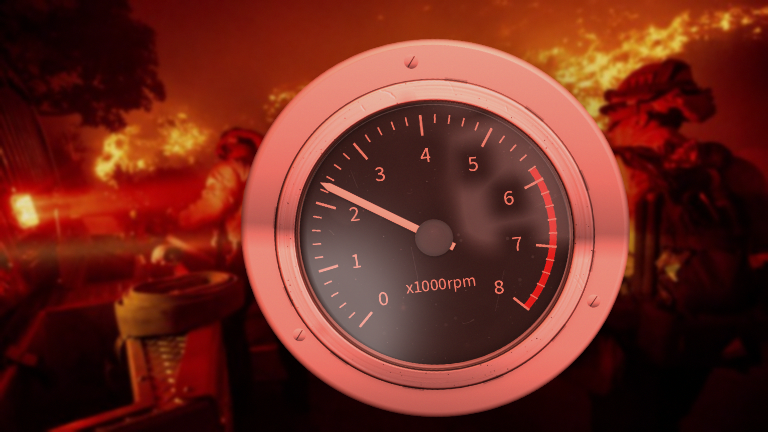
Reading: 2300 rpm
